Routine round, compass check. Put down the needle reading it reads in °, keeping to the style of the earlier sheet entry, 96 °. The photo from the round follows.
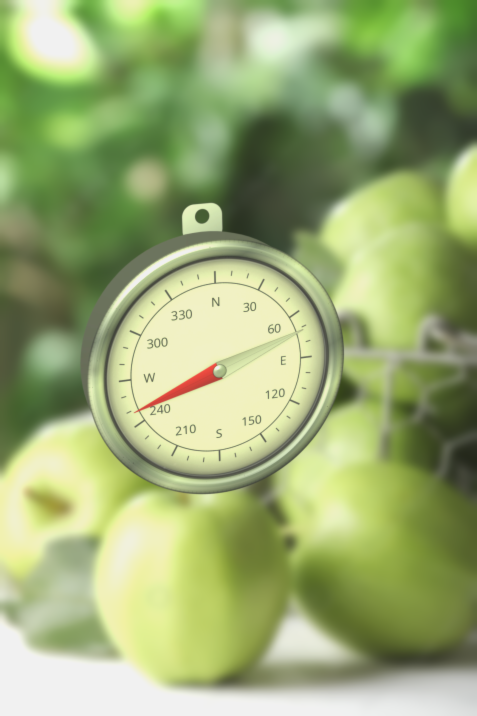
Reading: 250 °
